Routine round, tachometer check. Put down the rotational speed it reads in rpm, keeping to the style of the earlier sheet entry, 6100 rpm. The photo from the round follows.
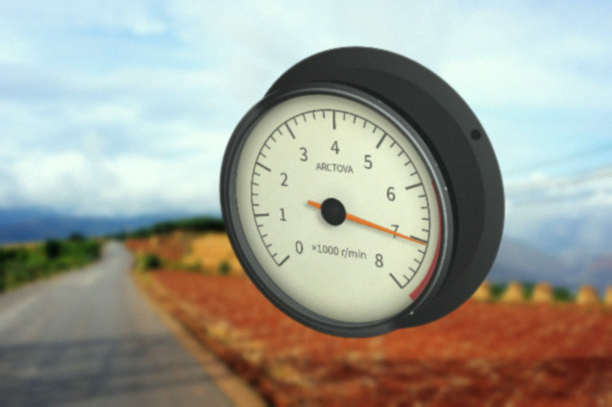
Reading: 7000 rpm
